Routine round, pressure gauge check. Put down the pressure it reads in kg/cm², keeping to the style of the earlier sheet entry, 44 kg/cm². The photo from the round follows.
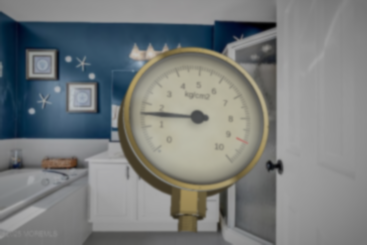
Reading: 1.5 kg/cm²
